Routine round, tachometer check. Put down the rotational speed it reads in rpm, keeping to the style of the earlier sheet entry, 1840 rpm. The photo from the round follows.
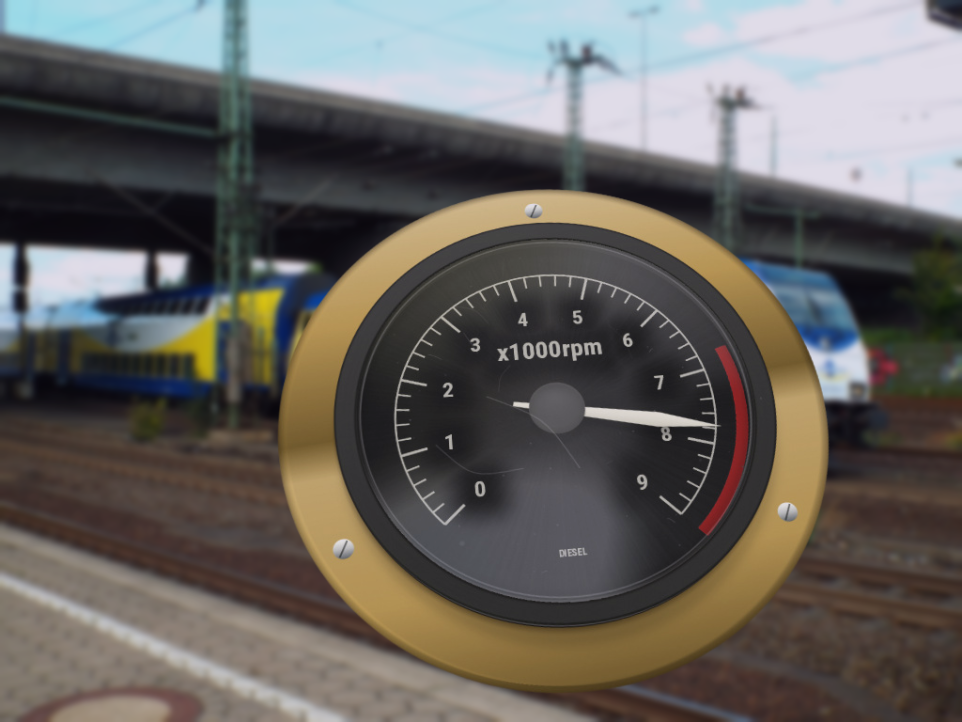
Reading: 7800 rpm
